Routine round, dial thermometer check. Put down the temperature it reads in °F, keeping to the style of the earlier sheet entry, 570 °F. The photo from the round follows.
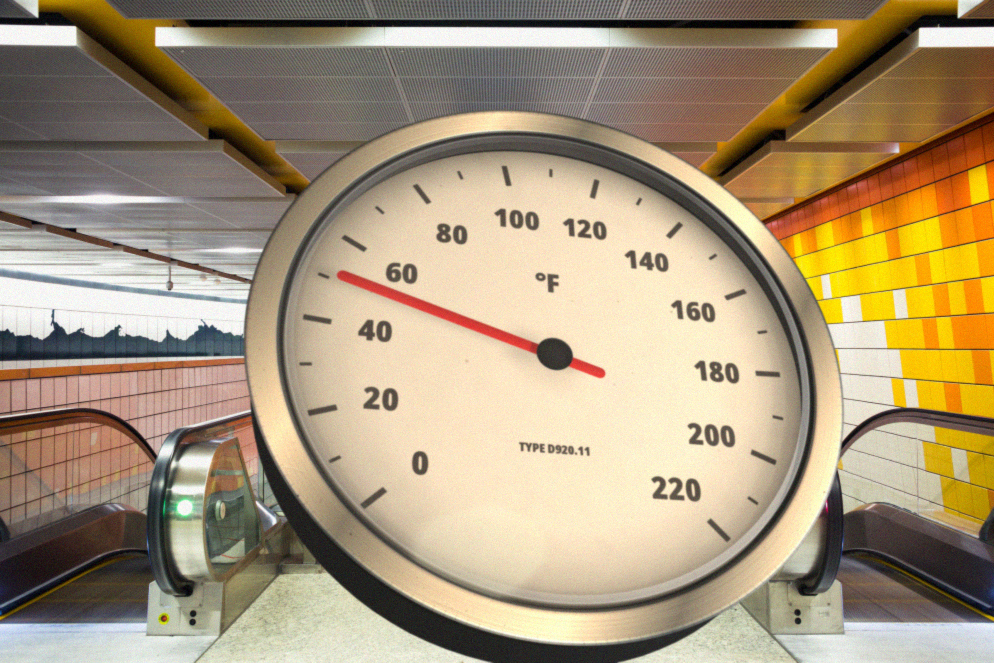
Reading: 50 °F
